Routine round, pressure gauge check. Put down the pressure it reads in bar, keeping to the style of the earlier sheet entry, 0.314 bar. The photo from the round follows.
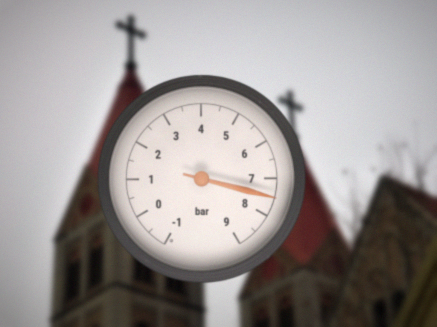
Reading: 7.5 bar
